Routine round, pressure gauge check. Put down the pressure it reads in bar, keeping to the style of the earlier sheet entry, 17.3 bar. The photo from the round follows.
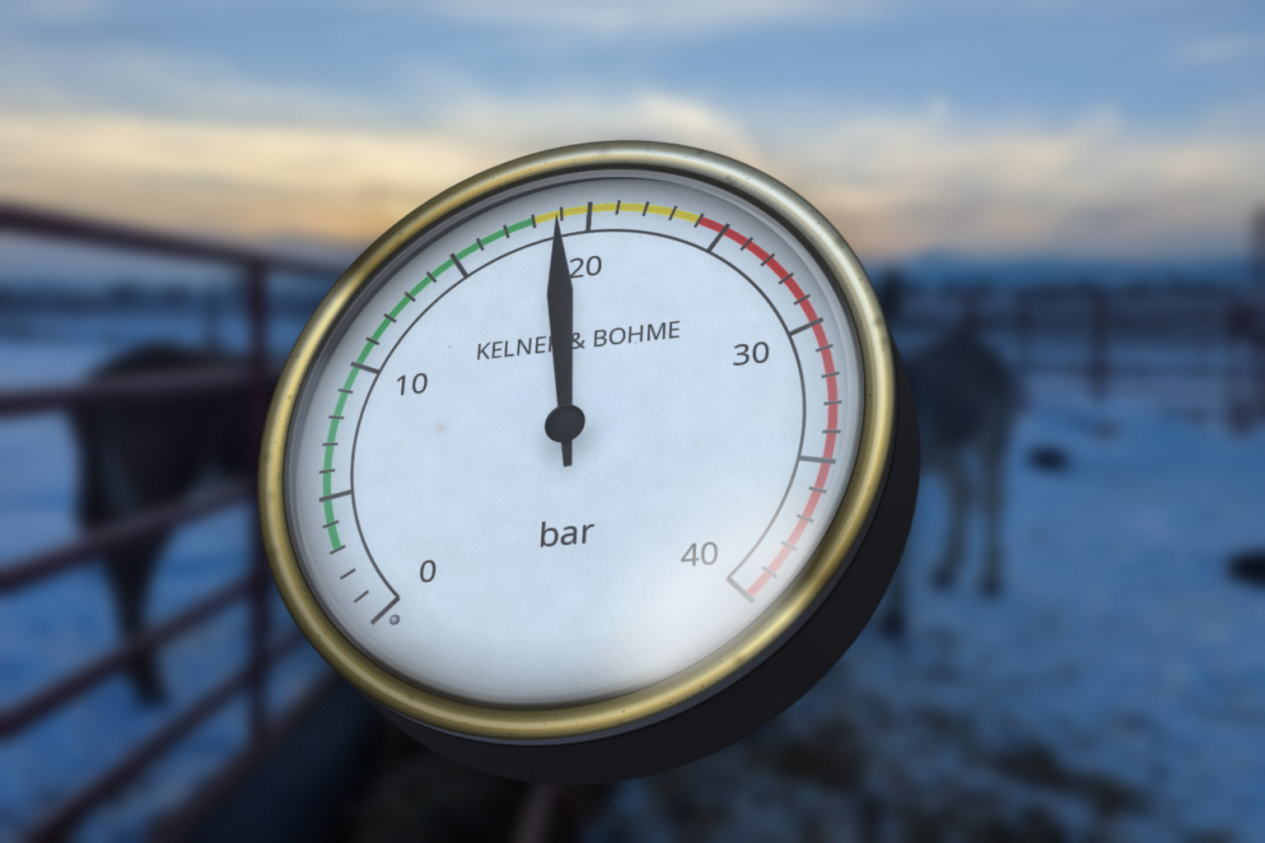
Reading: 19 bar
